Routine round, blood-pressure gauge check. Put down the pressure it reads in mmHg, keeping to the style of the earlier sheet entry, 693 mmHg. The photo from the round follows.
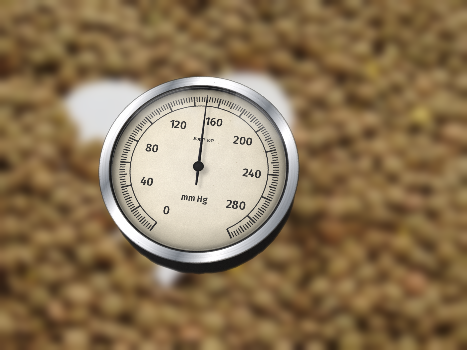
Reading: 150 mmHg
